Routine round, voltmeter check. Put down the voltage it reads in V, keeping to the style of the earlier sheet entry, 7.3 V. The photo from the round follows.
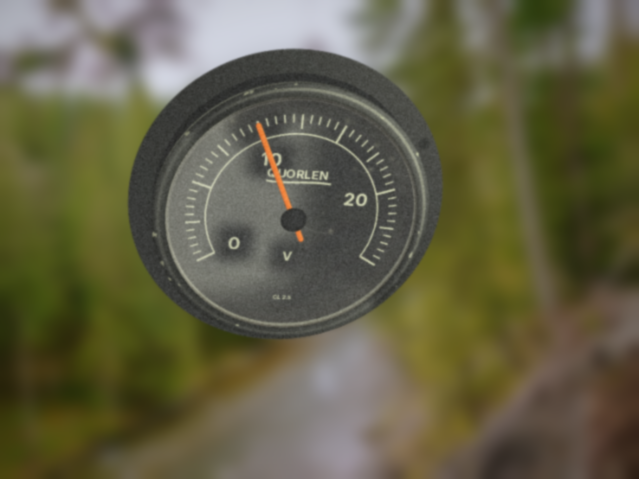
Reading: 10 V
